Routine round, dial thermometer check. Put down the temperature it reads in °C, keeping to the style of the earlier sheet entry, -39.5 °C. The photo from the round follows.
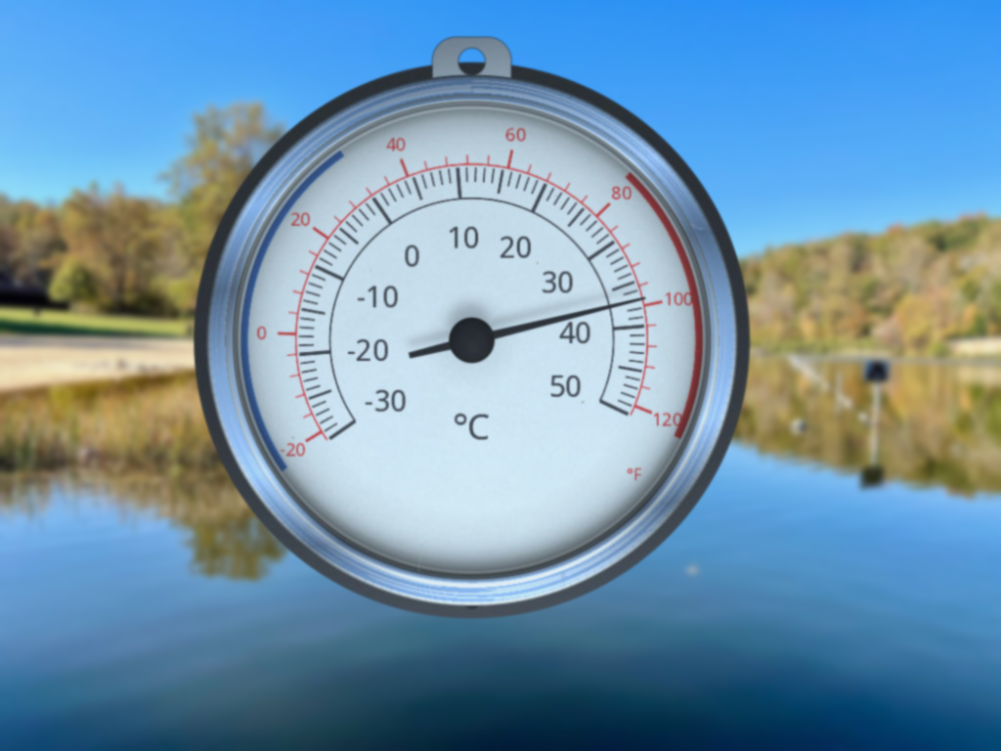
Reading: 37 °C
